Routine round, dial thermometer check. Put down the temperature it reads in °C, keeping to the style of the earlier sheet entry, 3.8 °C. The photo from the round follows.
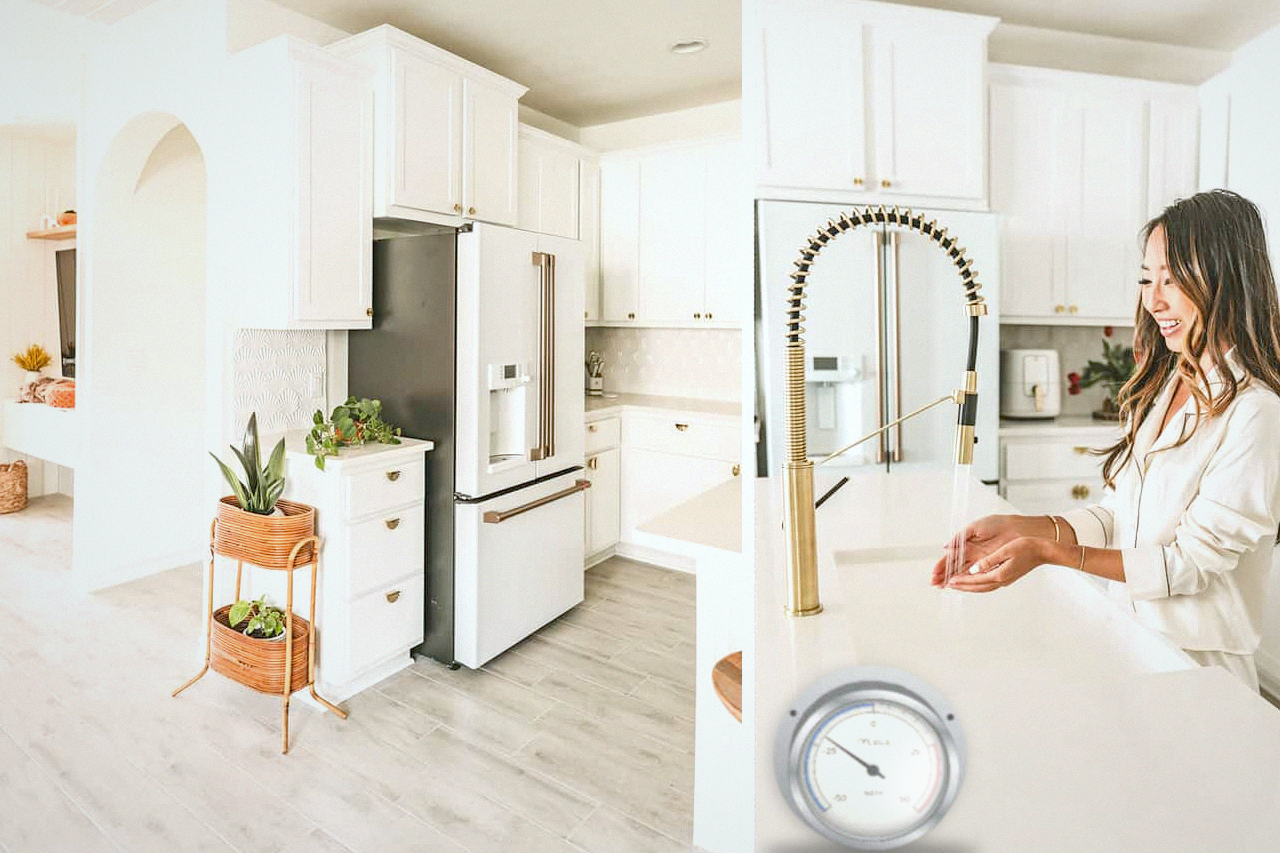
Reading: -20 °C
